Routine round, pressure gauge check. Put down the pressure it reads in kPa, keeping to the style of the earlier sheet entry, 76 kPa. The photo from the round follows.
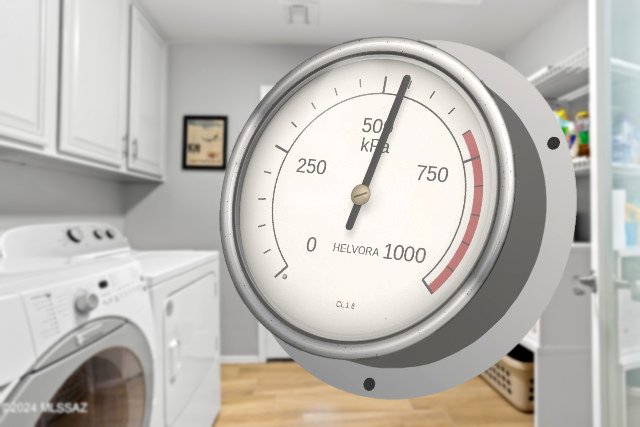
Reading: 550 kPa
